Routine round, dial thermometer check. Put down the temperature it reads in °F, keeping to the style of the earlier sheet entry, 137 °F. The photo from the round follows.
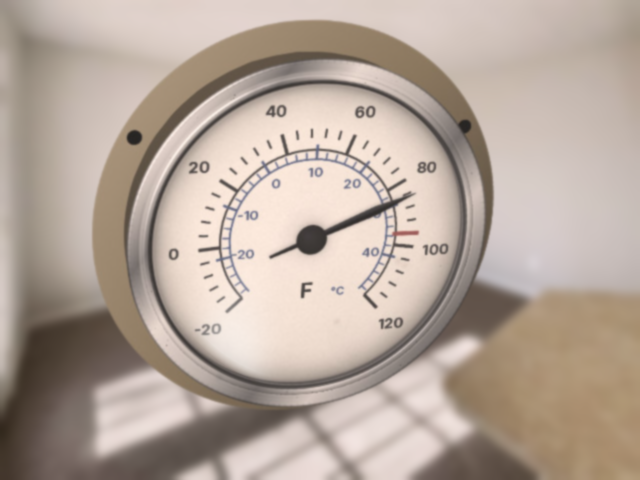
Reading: 84 °F
